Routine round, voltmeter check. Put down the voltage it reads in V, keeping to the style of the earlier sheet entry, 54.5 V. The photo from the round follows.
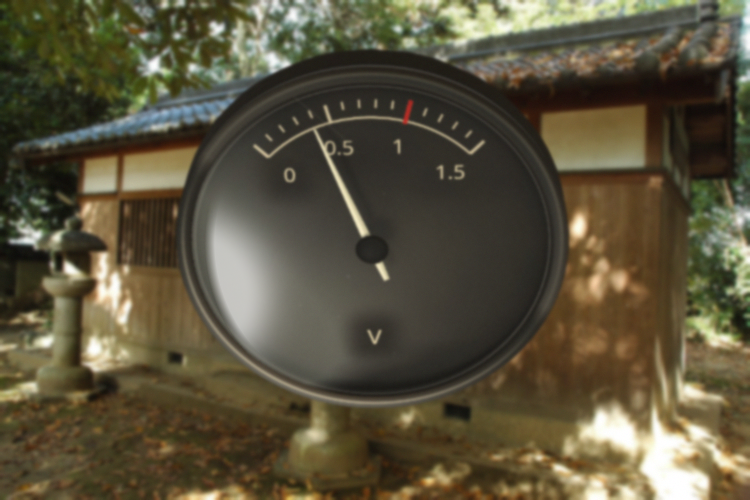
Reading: 0.4 V
